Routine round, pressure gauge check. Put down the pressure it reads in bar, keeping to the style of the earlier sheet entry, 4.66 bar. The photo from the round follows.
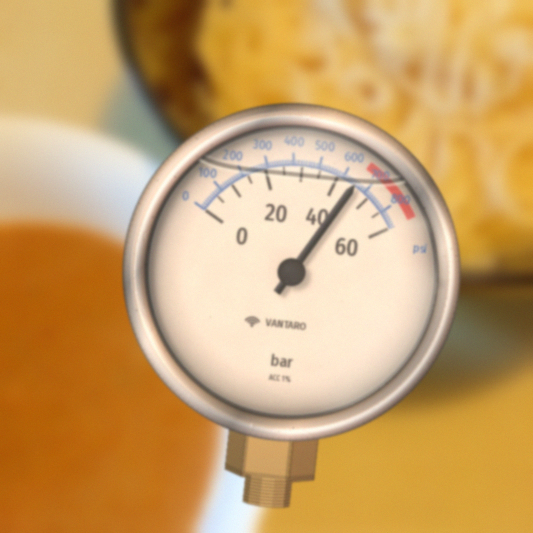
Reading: 45 bar
